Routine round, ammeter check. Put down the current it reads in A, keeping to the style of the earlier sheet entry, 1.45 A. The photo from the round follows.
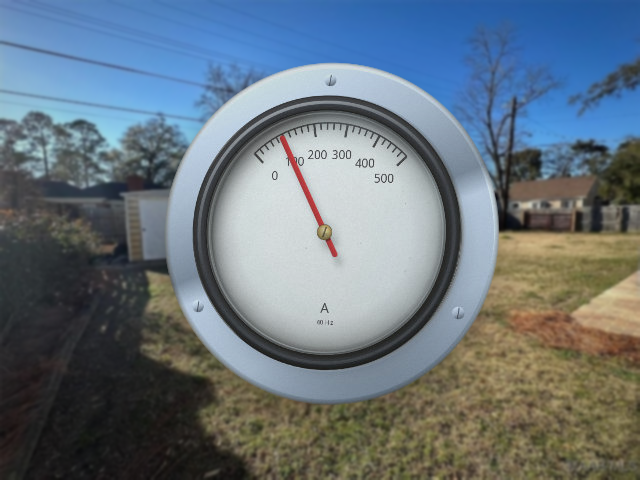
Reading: 100 A
